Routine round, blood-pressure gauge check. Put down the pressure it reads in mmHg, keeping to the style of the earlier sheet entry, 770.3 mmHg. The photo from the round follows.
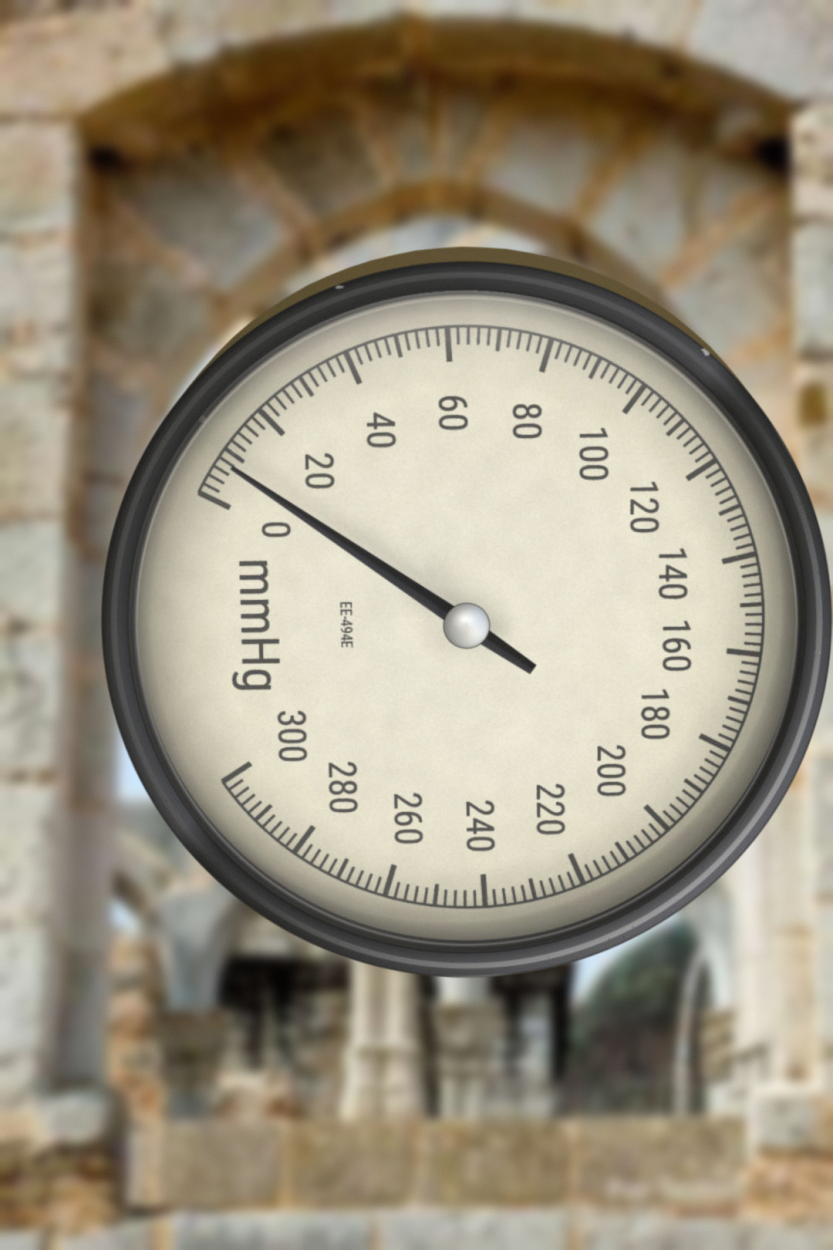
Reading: 8 mmHg
